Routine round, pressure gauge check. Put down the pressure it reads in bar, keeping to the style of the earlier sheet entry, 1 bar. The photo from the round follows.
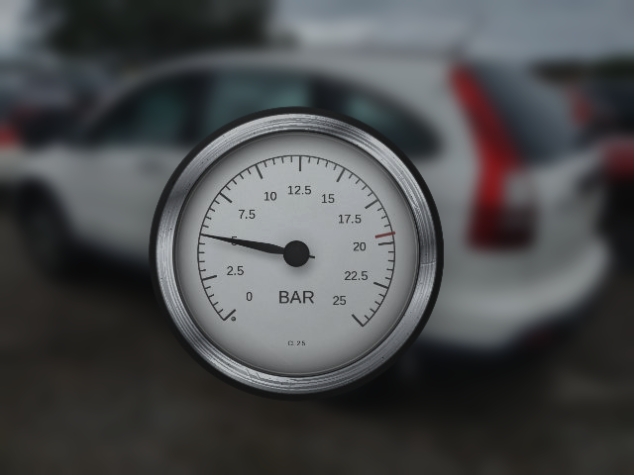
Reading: 5 bar
